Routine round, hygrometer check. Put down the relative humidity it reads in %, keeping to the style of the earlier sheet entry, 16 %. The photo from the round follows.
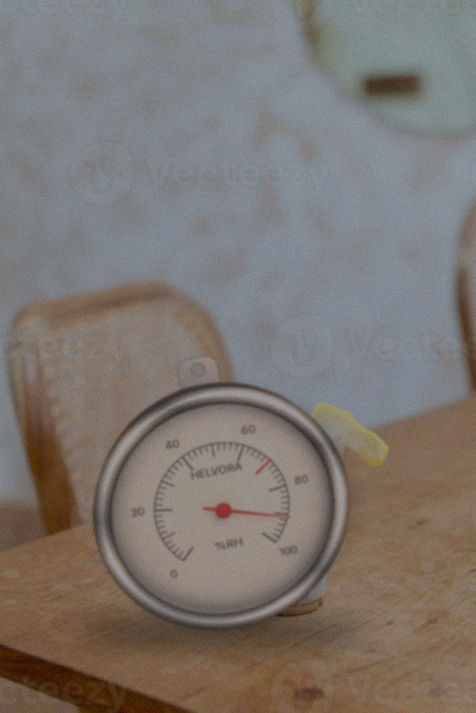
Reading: 90 %
